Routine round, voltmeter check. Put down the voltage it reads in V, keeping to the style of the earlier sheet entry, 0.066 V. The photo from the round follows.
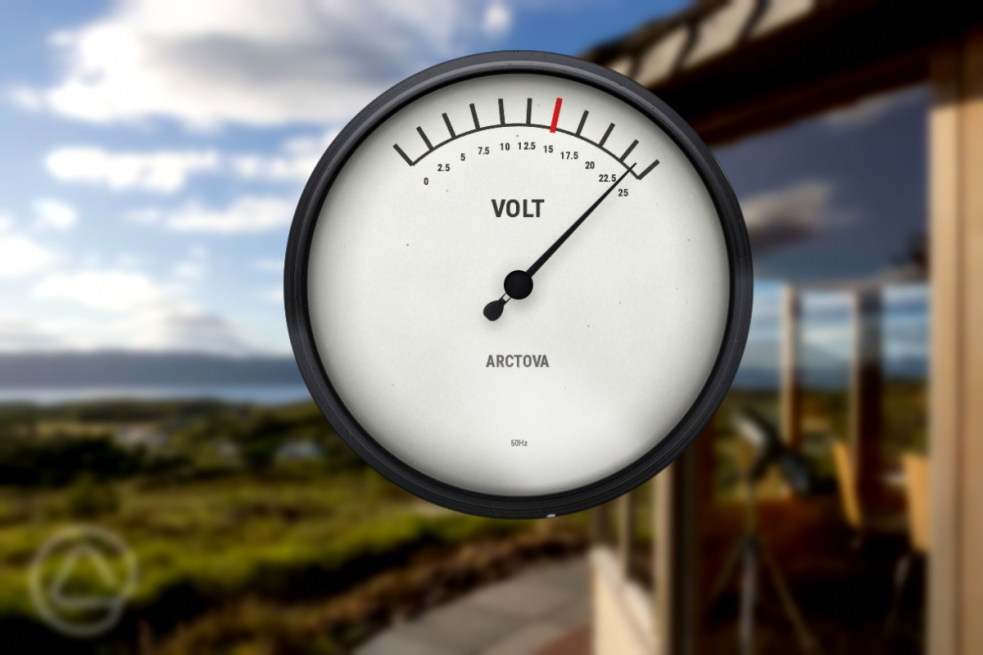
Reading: 23.75 V
